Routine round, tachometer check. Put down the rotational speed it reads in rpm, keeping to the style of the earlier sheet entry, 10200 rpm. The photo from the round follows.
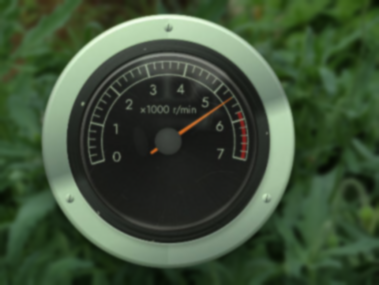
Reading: 5400 rpm
